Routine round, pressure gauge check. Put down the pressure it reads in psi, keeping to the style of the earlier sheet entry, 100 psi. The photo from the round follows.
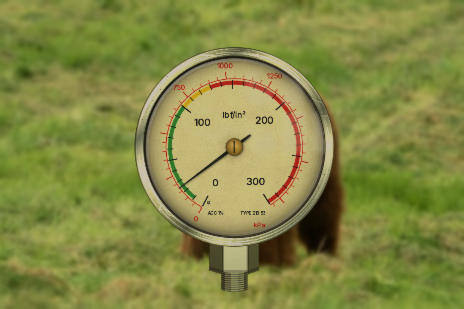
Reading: 25 psi
